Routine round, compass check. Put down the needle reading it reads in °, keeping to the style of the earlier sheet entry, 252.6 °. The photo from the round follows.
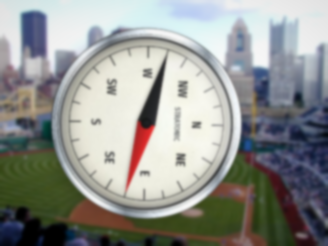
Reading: 105 °
